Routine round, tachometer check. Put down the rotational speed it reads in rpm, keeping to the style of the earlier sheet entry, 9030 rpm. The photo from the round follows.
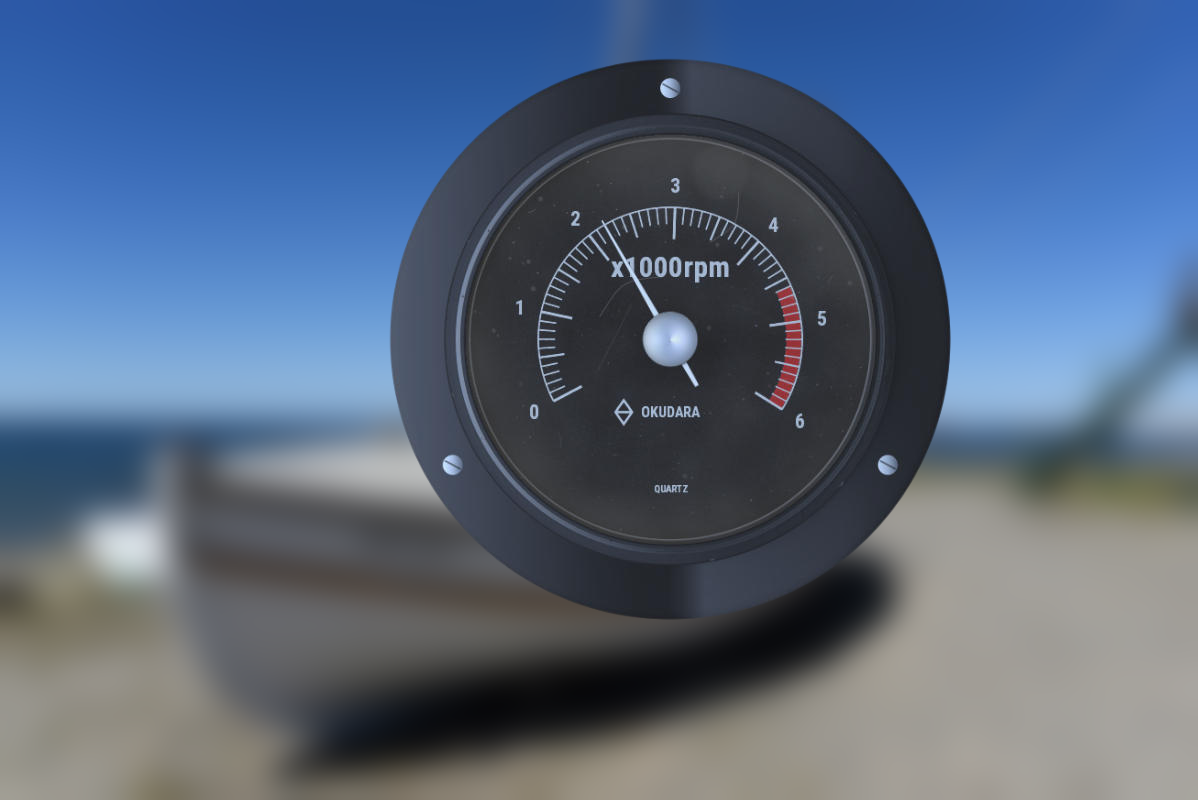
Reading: 2200 rpm
